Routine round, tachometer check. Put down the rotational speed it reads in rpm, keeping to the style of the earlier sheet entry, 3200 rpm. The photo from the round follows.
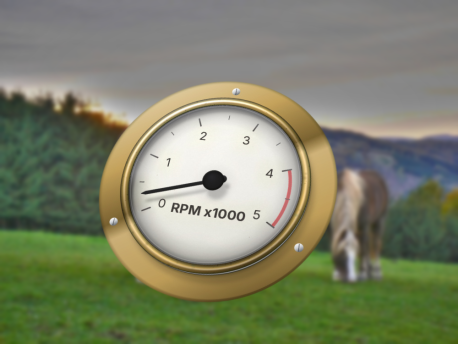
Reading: 250 rpm
